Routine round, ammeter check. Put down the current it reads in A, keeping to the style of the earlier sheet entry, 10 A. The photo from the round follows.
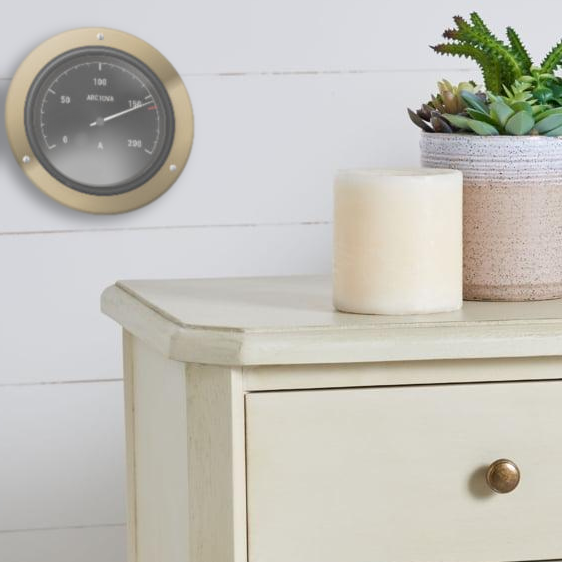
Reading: 155 A
